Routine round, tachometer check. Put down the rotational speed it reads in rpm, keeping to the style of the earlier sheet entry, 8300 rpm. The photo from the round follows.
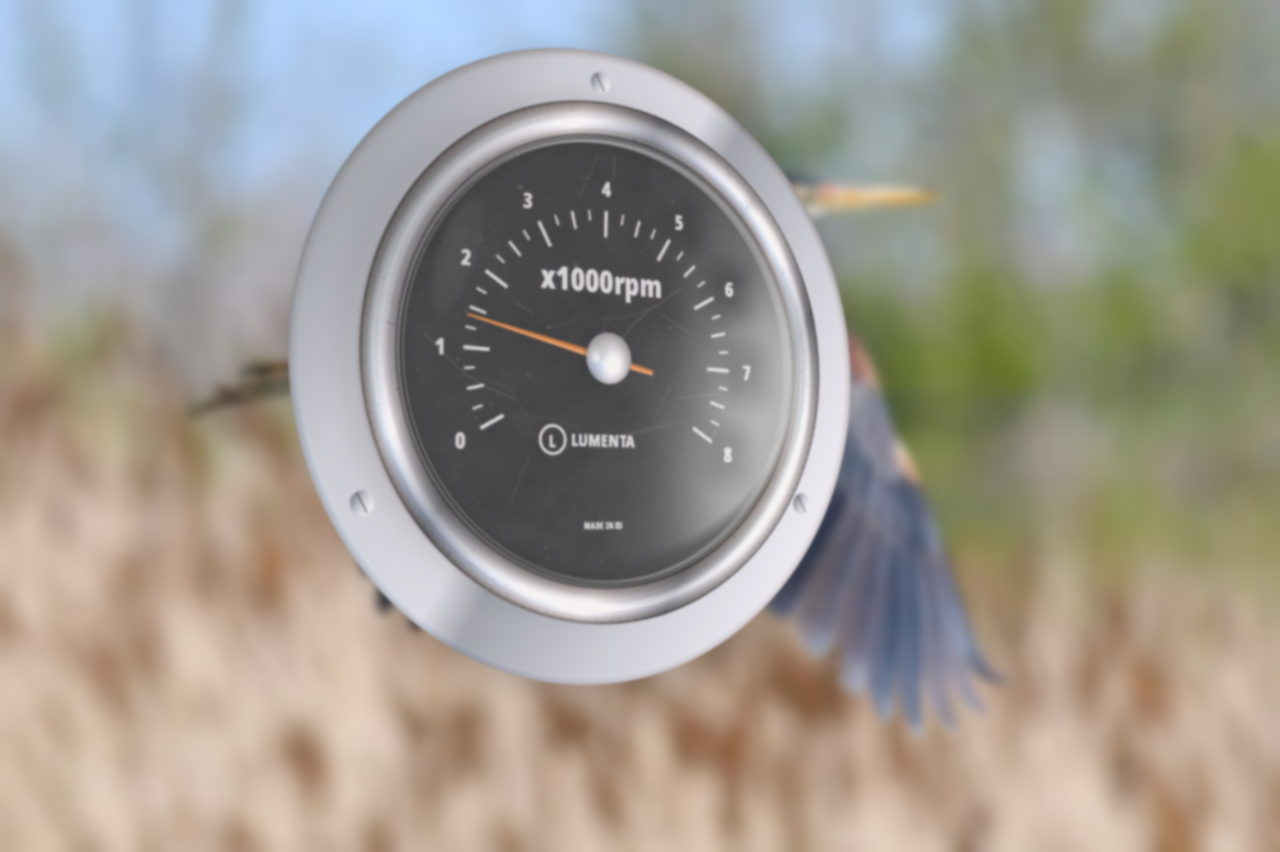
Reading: 1375 rpm
